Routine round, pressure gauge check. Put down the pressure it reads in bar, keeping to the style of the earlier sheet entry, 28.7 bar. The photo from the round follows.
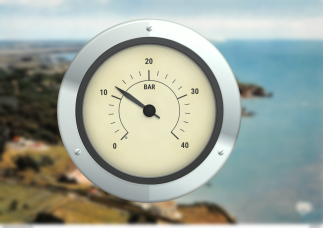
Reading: 12 bar
